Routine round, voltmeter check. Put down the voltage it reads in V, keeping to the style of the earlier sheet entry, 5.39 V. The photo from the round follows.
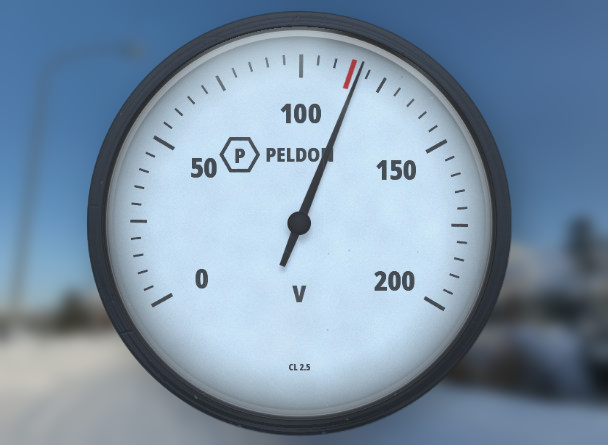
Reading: 117.5 V
